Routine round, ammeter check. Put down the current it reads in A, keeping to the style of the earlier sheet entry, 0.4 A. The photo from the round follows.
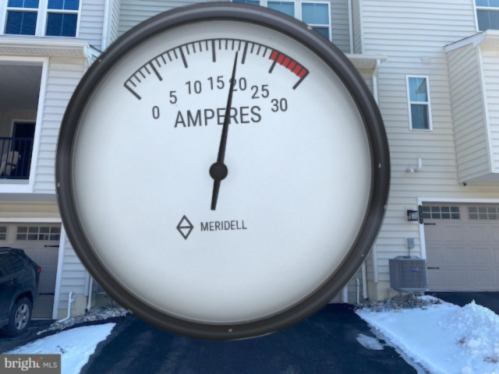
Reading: 19 A
